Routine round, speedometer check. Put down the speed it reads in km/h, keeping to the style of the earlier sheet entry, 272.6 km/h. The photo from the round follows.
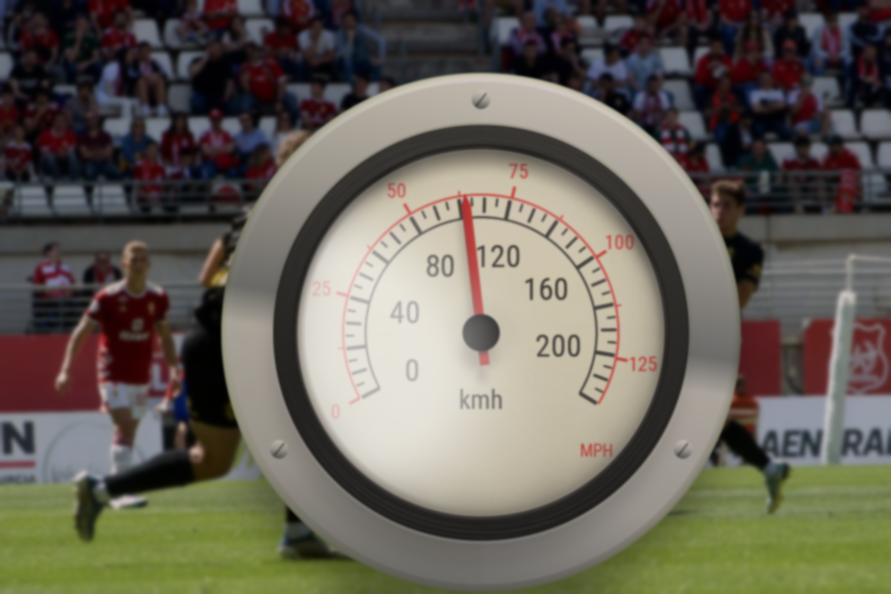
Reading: 102.5 km/h
